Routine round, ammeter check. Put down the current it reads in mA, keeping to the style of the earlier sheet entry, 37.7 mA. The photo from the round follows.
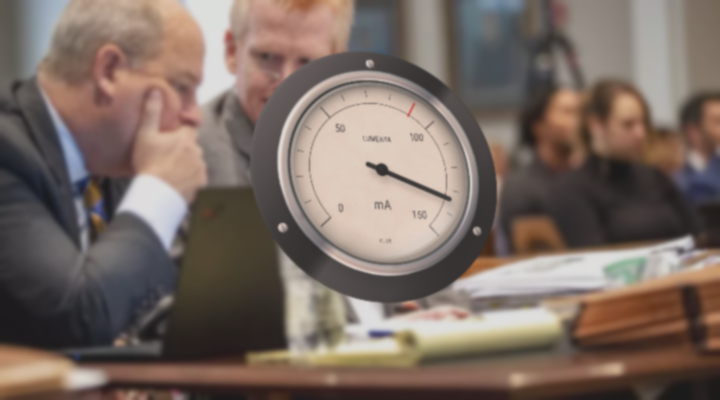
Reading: 135 mA
